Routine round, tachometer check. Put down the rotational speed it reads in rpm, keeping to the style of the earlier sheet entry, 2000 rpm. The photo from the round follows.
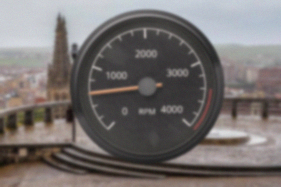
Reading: 600 rpm
